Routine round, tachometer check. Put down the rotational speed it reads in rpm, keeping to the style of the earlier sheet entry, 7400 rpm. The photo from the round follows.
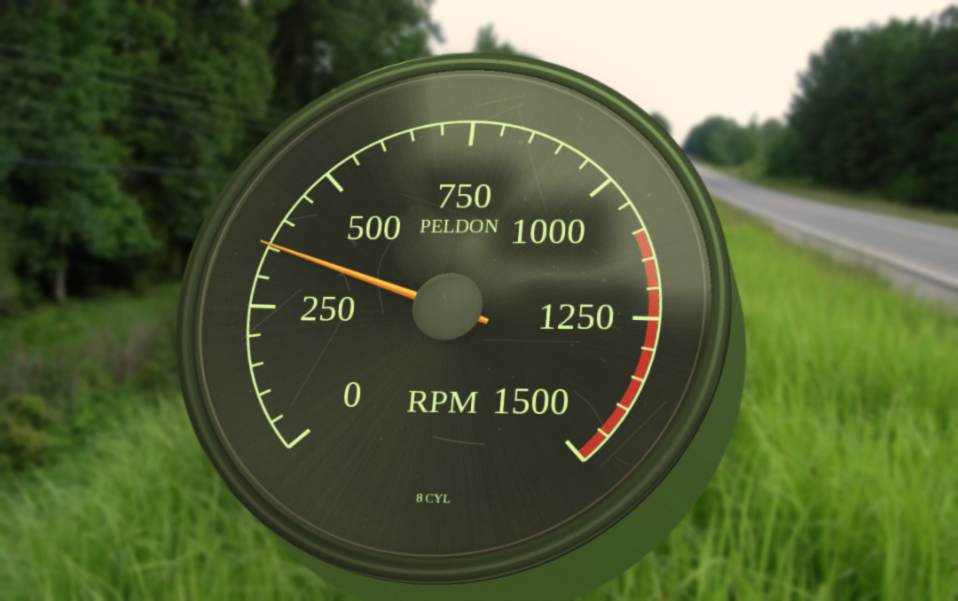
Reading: 350 rpm
